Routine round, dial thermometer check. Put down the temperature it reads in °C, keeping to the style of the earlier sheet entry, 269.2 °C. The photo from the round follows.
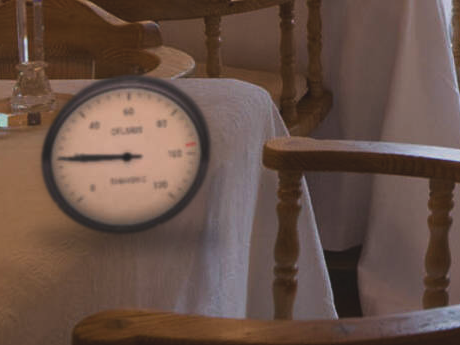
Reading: 20 °C
